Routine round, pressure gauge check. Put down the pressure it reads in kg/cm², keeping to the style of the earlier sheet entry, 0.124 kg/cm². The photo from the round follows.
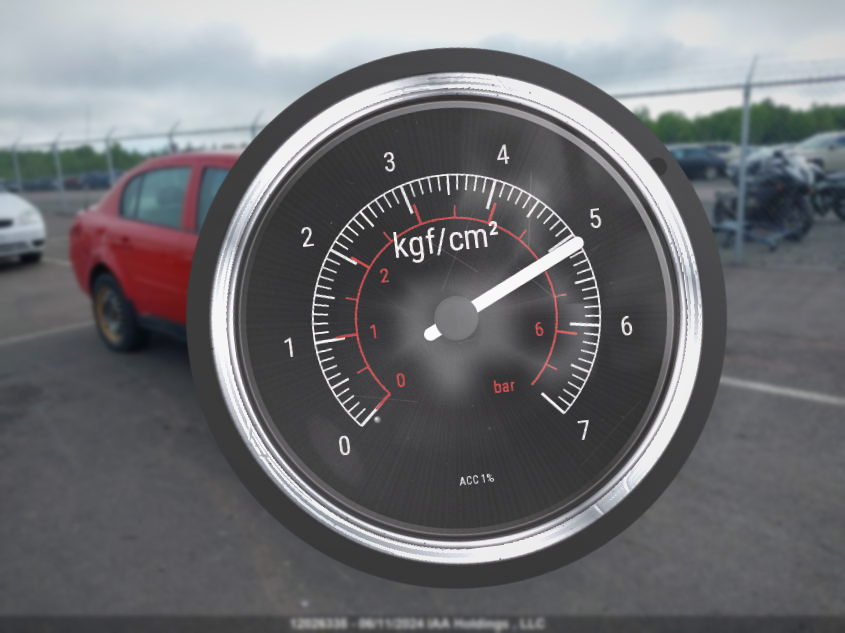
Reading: 5.1 kg/cm²
